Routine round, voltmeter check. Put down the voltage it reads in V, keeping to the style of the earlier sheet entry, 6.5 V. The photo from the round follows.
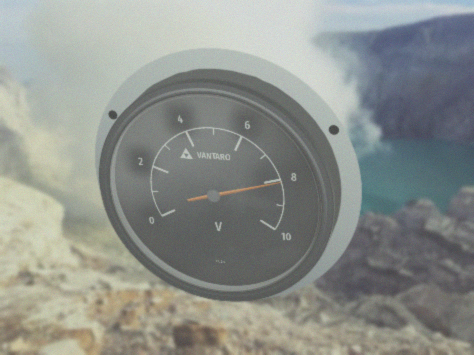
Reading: 8 V
